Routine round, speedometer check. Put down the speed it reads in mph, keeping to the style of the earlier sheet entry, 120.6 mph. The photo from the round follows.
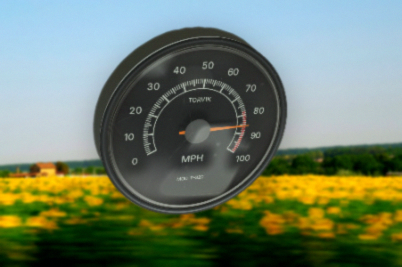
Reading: 85 mph
